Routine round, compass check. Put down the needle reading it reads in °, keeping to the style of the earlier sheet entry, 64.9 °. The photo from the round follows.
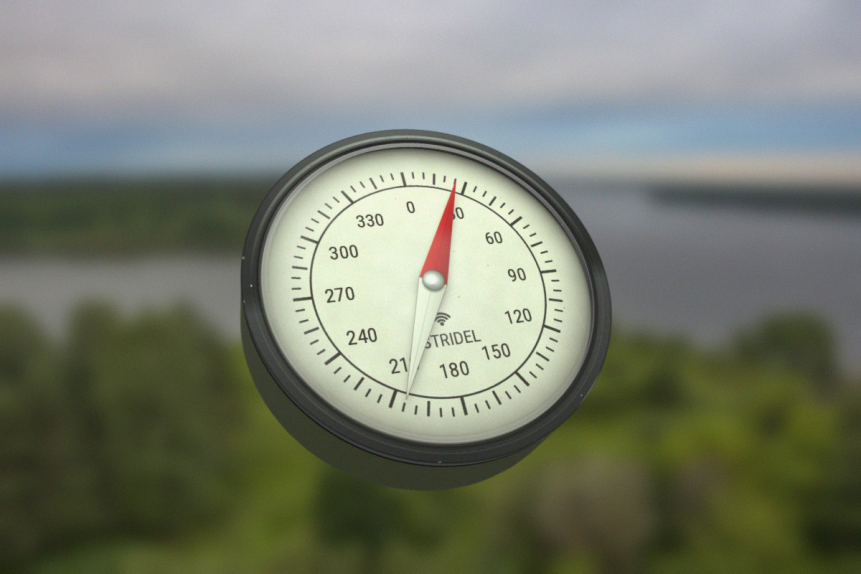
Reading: 25 °
